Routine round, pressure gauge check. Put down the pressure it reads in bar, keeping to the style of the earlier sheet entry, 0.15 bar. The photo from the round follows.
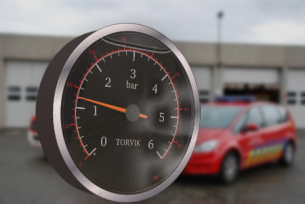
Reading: 1.2 bar
